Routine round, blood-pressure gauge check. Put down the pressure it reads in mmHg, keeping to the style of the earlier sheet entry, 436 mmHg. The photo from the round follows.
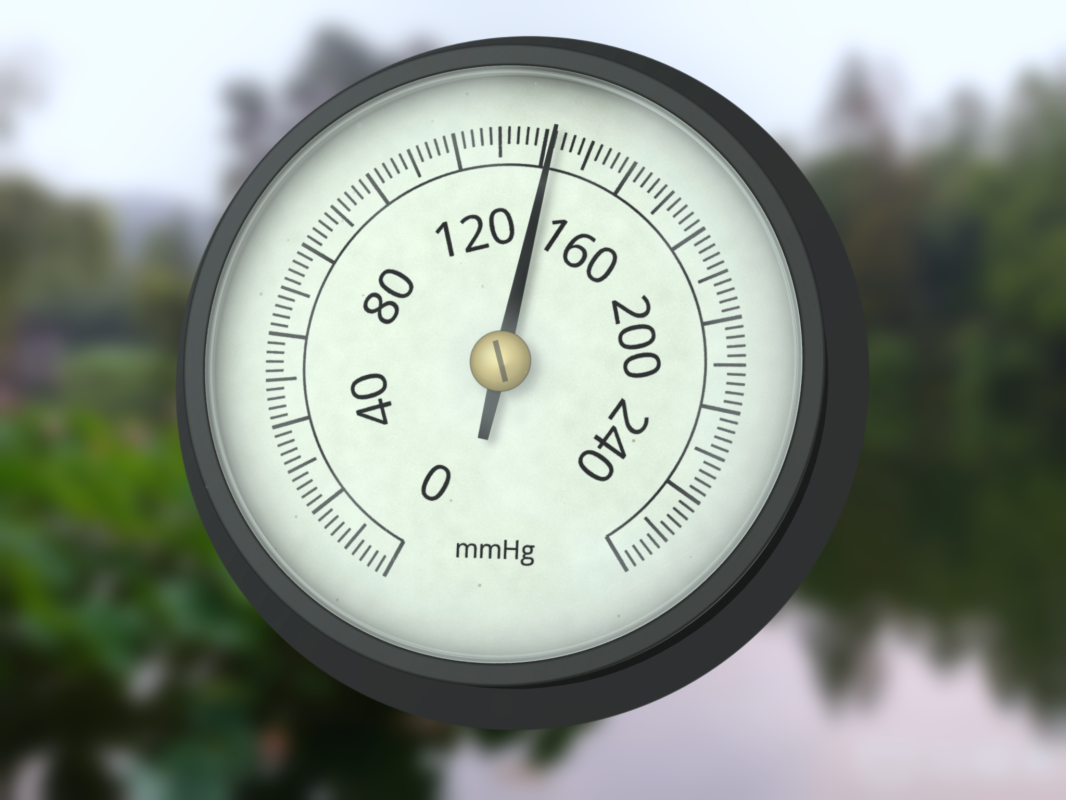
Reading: 142 mmHg
